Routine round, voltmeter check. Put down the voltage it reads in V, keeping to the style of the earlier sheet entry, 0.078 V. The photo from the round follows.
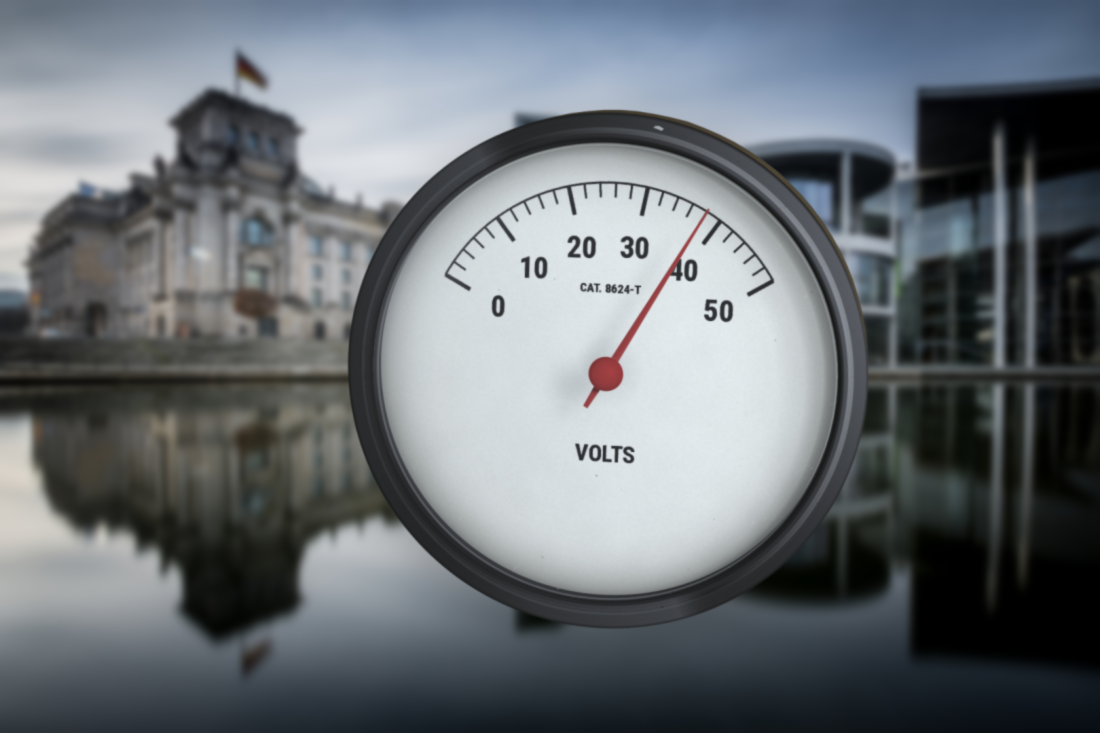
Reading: 38 V
